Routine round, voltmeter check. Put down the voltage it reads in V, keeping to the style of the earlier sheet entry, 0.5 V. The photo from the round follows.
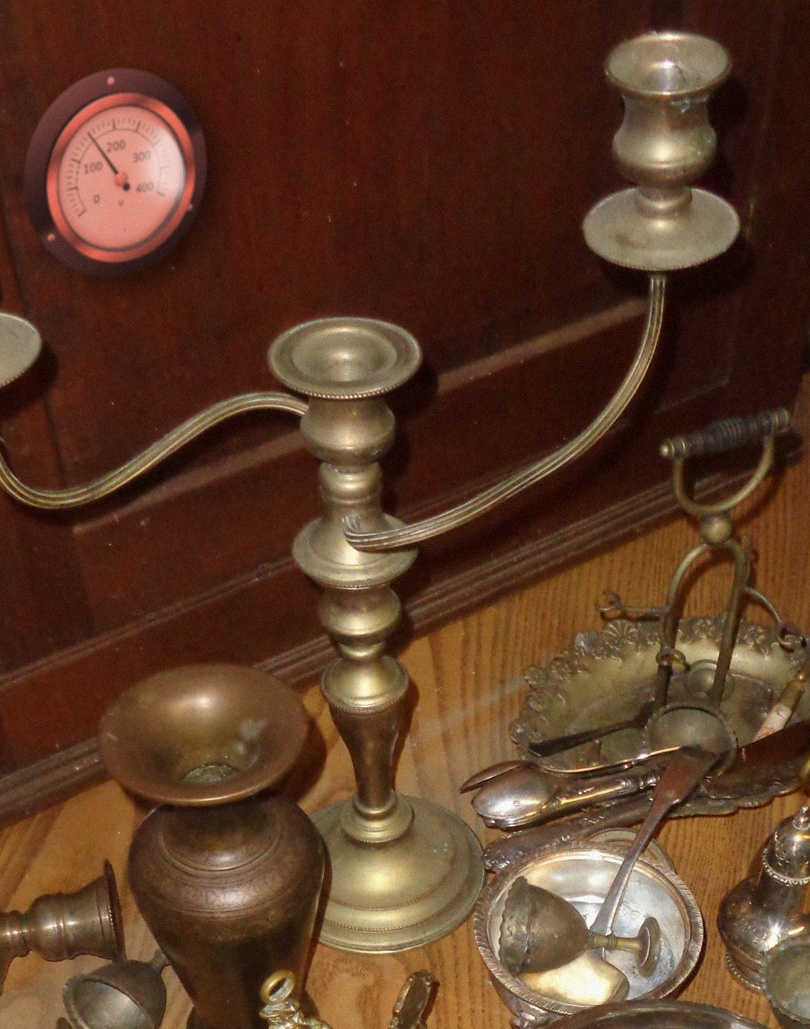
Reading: 150 V
